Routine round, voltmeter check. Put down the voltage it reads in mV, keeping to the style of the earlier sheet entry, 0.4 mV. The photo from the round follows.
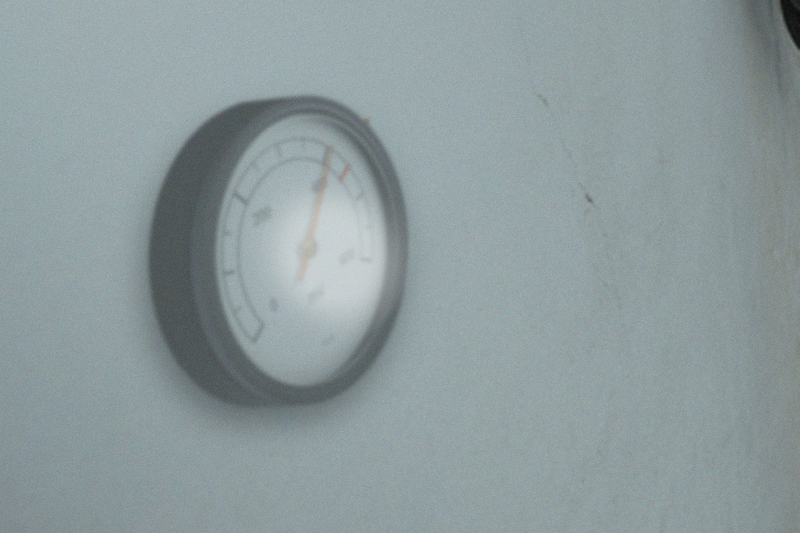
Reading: 400 mV
